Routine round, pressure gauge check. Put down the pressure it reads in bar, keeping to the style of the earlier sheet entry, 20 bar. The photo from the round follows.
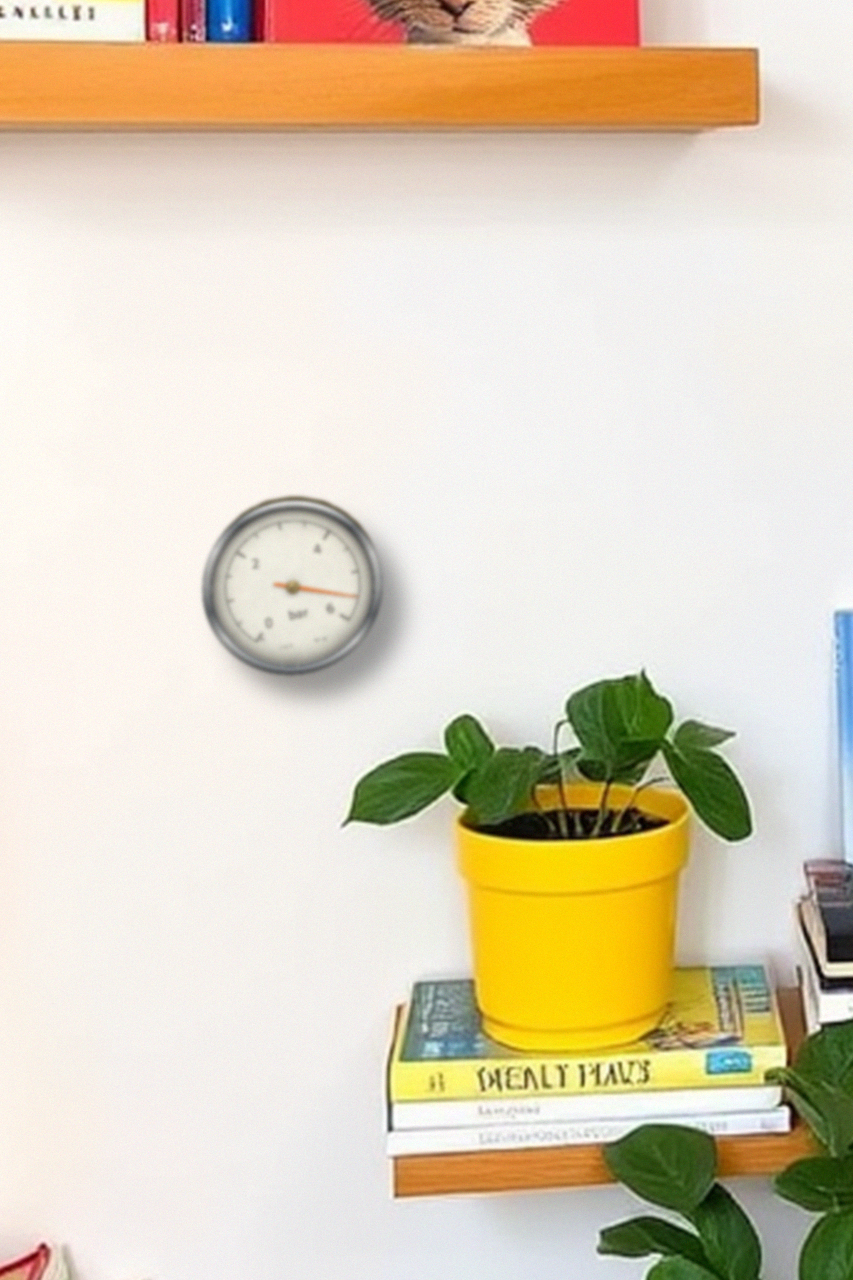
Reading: 5.5 bar
